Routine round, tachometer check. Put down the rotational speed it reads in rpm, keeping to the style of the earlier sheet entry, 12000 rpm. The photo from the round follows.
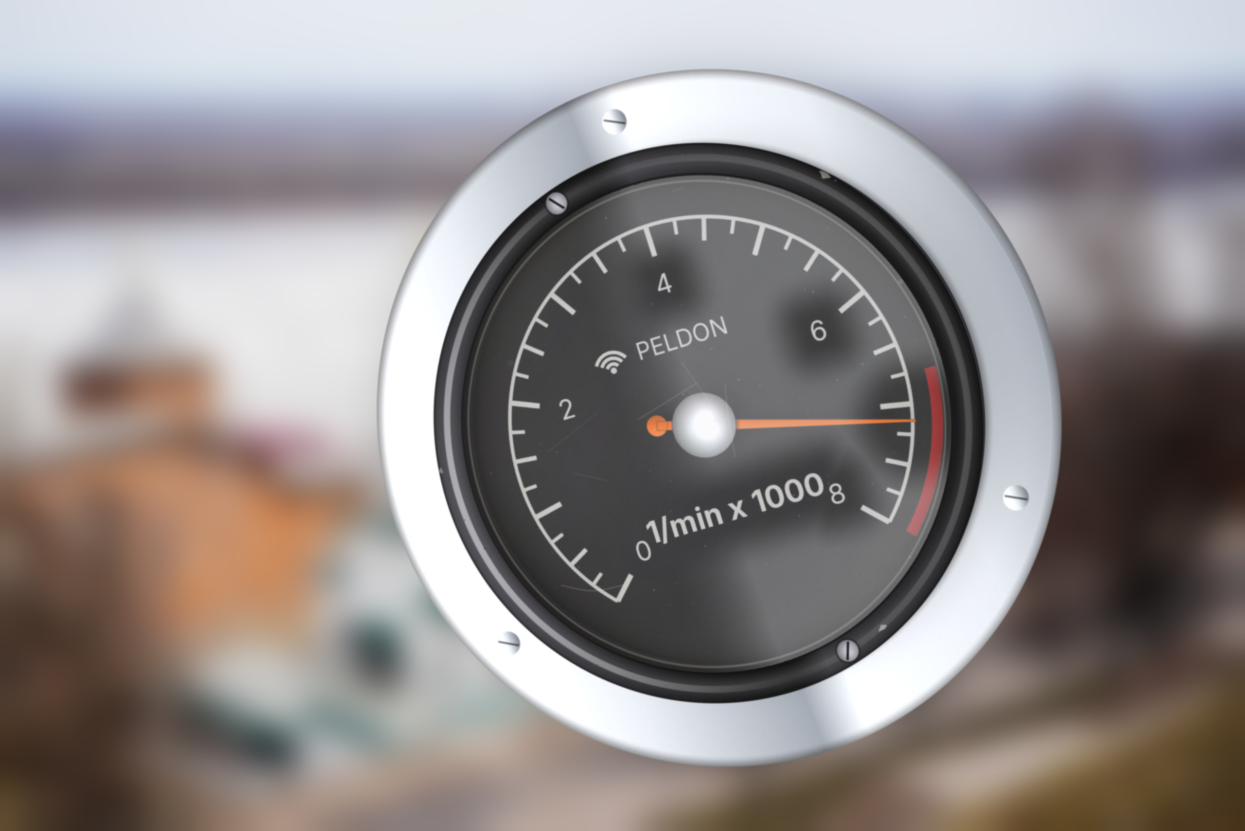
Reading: 7125 rpm
